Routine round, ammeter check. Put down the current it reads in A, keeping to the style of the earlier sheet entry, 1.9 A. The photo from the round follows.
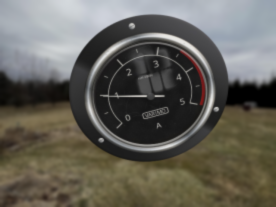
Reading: 1 A
